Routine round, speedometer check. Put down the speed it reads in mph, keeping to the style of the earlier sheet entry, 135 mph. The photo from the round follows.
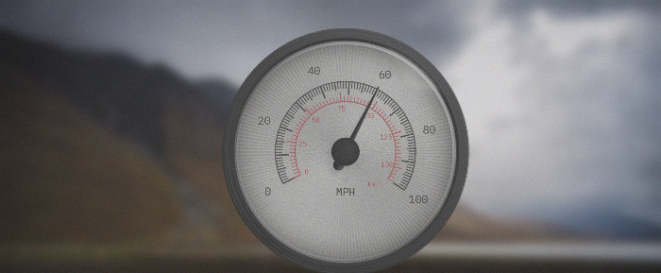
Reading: 60 mph
